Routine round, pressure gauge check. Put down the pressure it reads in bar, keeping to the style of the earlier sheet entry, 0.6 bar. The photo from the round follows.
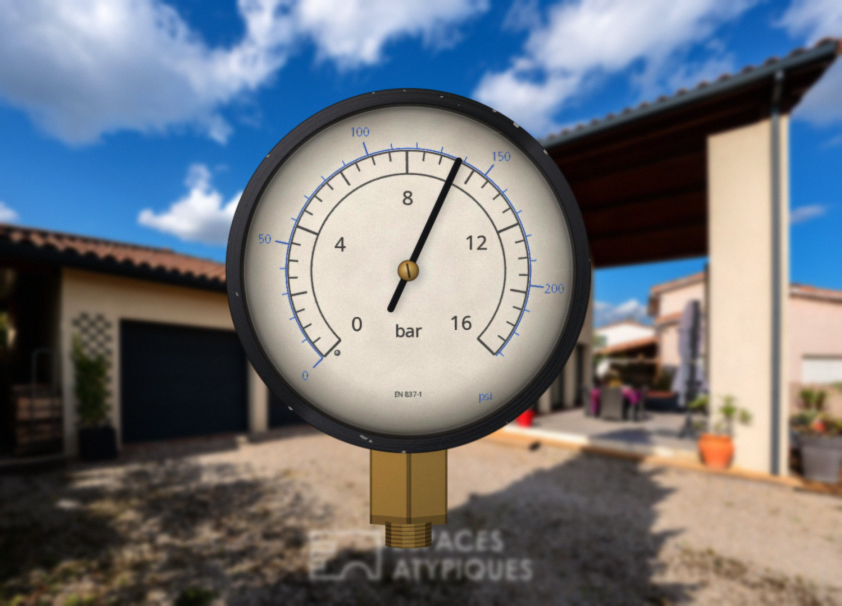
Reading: 9.5 bar
